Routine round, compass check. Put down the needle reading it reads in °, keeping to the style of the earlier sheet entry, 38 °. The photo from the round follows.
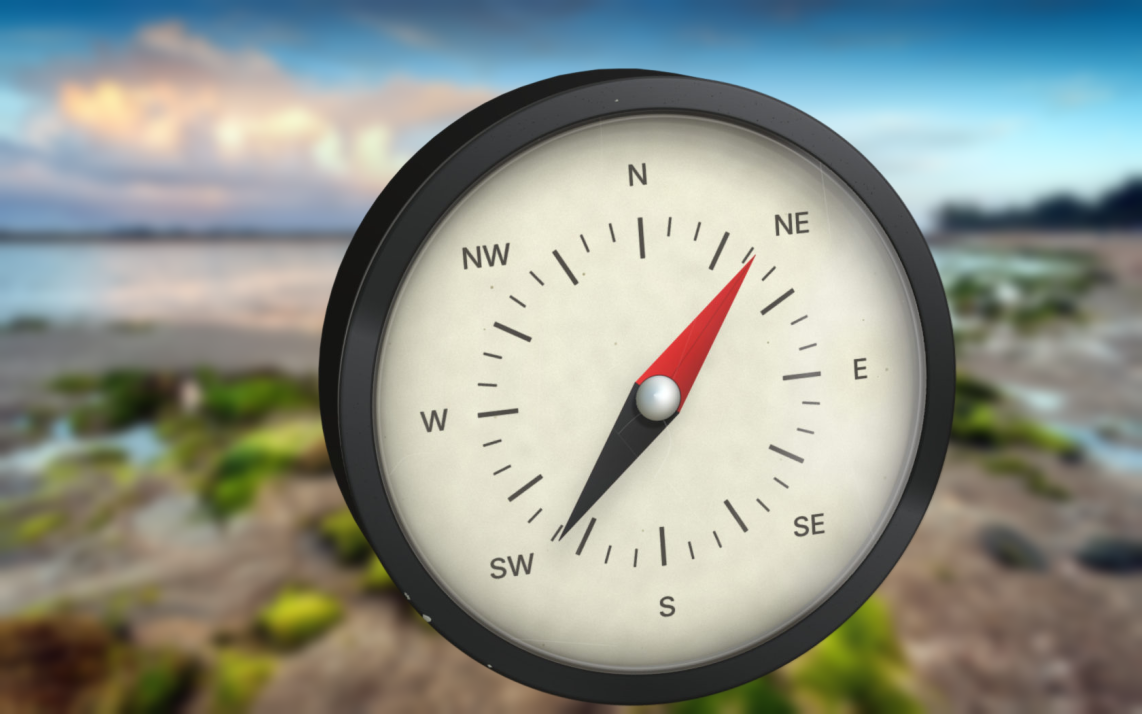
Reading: 40 °
